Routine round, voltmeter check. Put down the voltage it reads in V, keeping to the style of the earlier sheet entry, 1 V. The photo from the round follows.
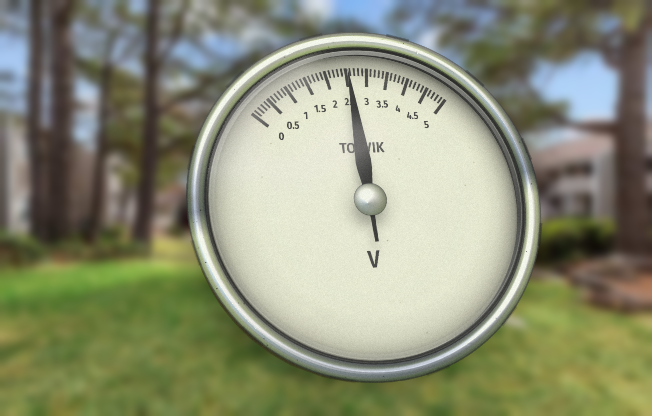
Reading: 2.5 V
